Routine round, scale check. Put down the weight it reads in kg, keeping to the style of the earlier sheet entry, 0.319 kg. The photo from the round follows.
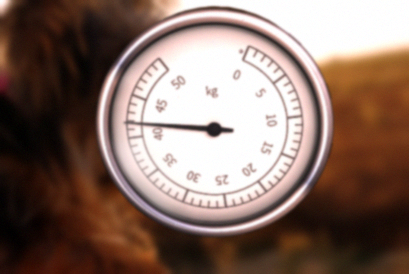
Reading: 42 kg
